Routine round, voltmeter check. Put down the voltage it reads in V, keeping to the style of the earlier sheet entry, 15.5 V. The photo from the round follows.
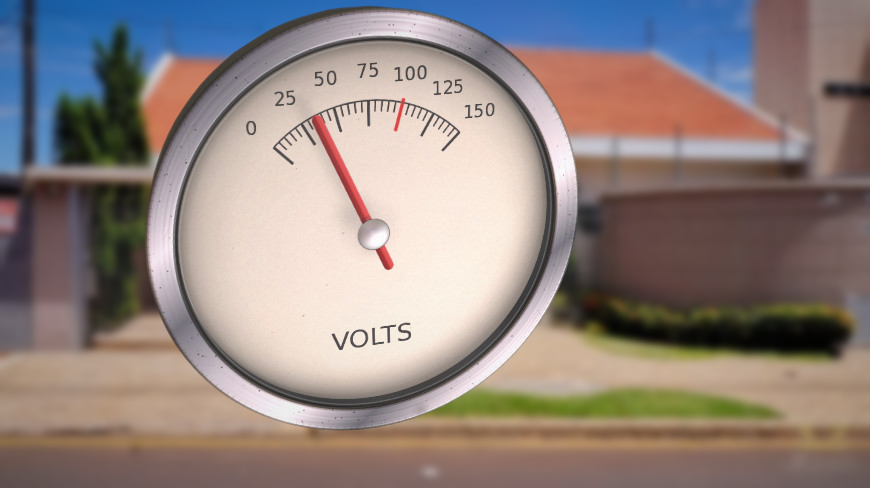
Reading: 35 V
